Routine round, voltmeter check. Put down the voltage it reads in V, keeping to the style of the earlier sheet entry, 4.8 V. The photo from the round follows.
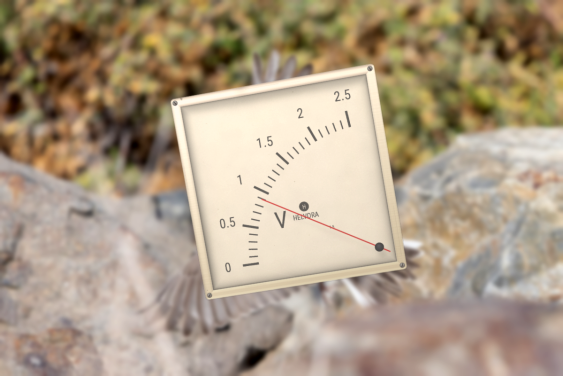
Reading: 0.9 V
